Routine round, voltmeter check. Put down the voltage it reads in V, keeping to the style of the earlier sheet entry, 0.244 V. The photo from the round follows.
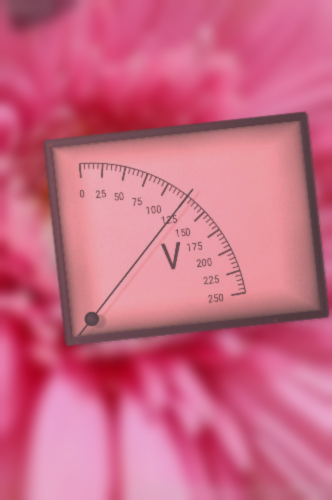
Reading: 125 V
